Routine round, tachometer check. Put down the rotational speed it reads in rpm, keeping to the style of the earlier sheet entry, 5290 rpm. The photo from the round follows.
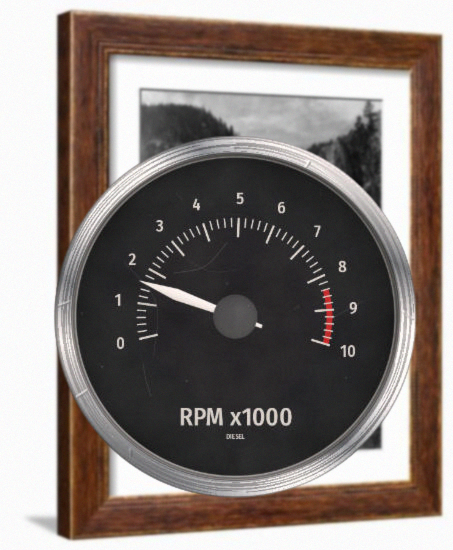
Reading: 1600 rpm
